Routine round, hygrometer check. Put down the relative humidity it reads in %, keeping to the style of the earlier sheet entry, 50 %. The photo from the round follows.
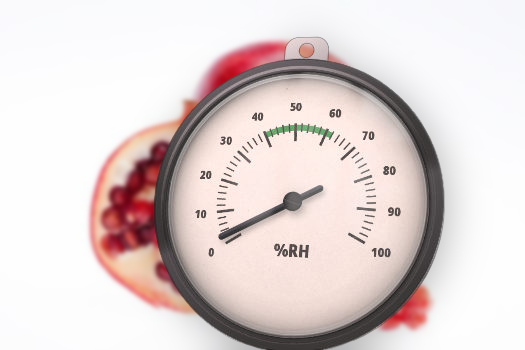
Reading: 2 %
